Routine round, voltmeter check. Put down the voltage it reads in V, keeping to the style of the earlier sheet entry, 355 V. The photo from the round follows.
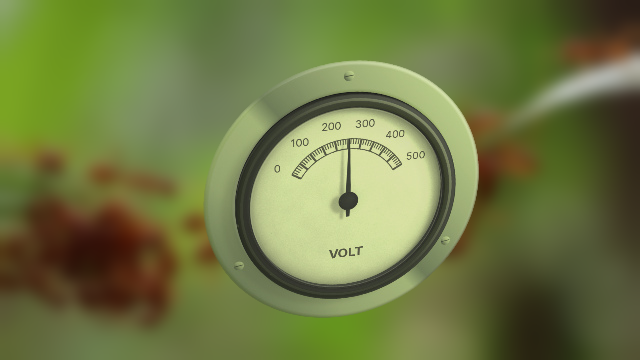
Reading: 250 V
